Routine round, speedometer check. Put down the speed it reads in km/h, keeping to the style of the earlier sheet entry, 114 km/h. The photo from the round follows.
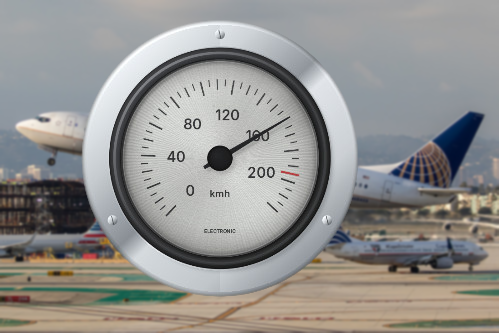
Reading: 160 km/h
